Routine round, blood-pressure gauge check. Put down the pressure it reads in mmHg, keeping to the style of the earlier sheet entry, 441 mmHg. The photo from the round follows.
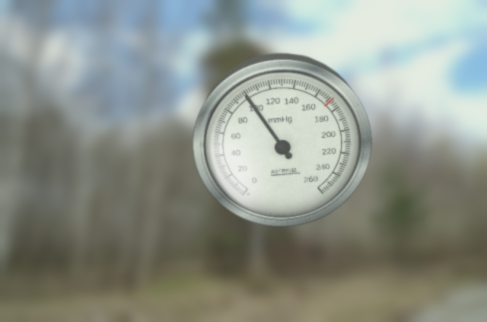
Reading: 100 mmHg
